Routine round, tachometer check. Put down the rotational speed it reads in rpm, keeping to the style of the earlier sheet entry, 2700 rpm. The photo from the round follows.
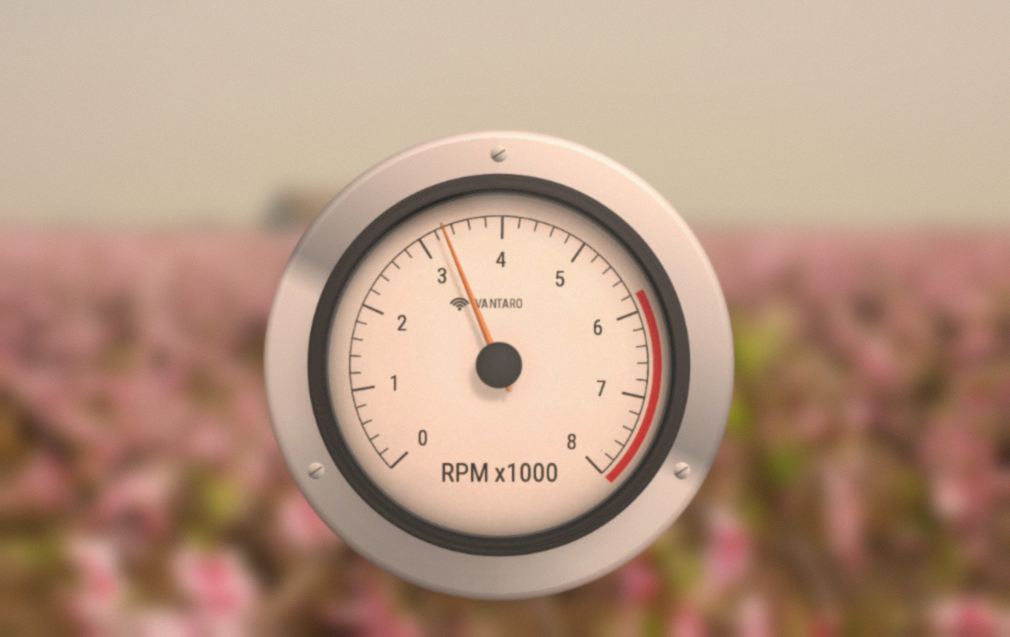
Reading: 3300 rpm
